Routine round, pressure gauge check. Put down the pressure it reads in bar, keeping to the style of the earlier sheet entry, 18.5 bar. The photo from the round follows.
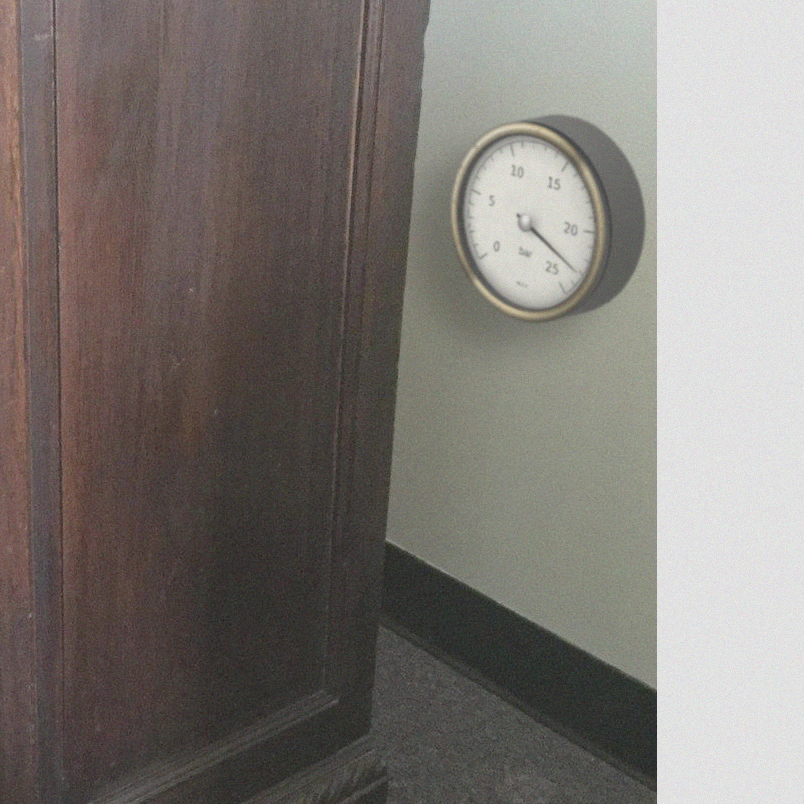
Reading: 23 bar
